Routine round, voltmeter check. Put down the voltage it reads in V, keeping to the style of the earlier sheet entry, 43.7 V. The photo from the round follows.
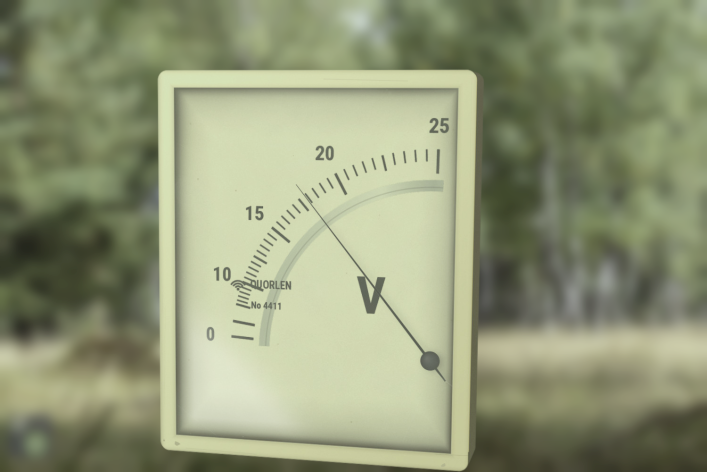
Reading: 18 V
